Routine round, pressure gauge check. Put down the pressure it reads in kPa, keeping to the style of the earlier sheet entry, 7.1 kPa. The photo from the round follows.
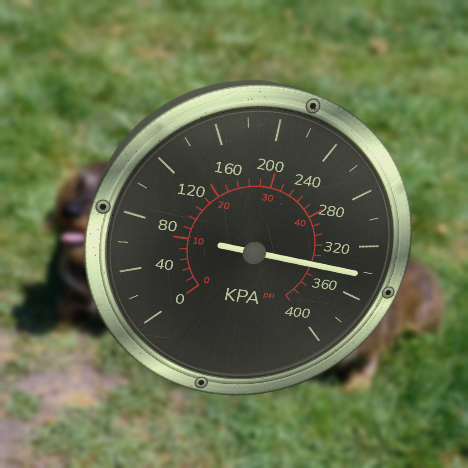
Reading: 340 kPa
